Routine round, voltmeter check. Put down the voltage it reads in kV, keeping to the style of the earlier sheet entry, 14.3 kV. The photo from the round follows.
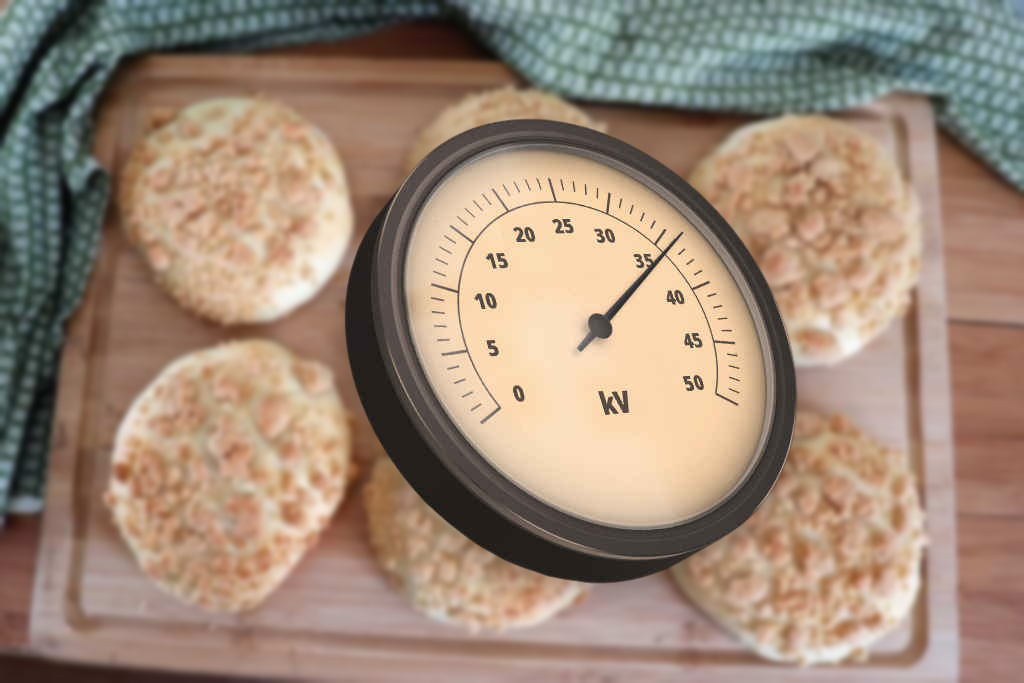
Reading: 36 kV
